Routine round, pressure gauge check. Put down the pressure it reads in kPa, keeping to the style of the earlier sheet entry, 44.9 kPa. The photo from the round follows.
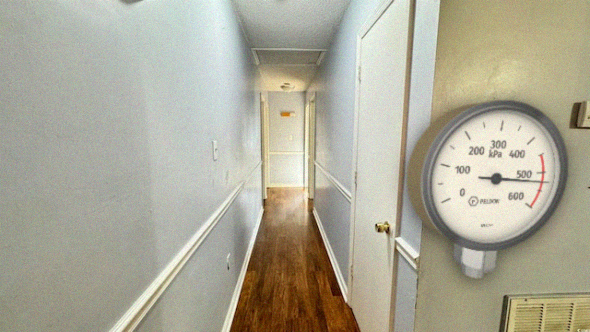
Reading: 525 kPa
